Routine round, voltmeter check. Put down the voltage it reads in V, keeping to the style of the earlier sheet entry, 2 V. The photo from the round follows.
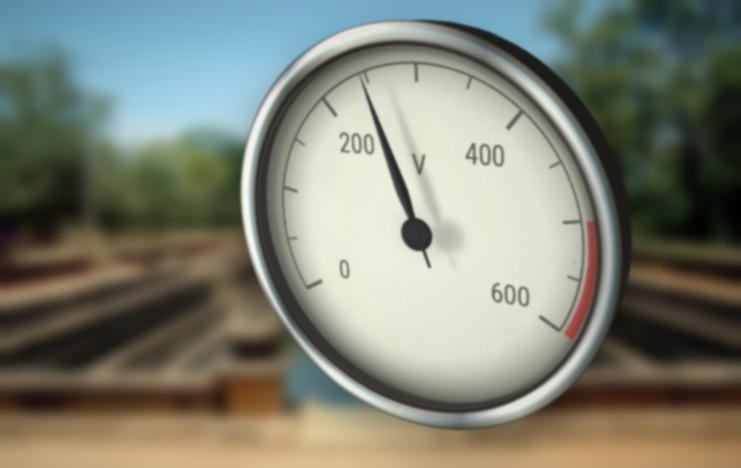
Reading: 250 V
